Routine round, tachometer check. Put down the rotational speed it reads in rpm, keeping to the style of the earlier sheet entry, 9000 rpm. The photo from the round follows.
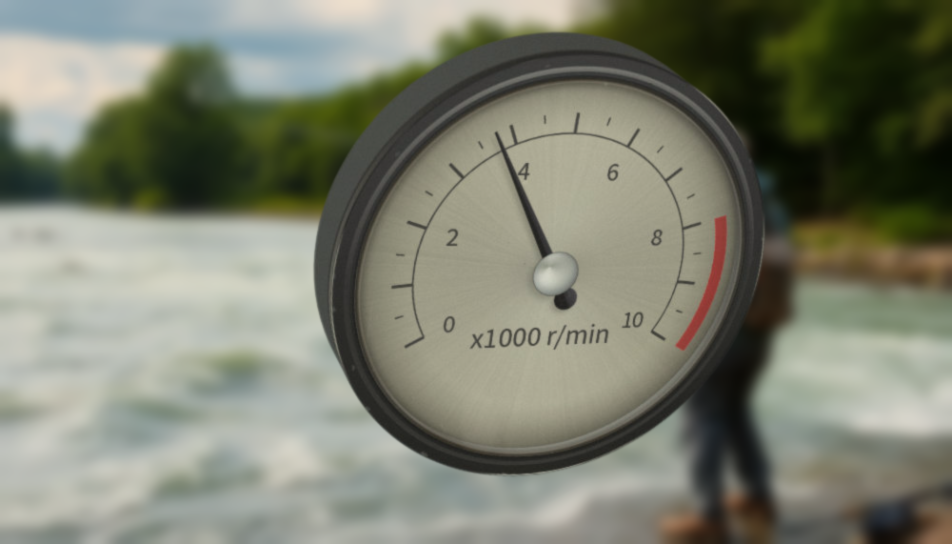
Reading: 3750 rpm
